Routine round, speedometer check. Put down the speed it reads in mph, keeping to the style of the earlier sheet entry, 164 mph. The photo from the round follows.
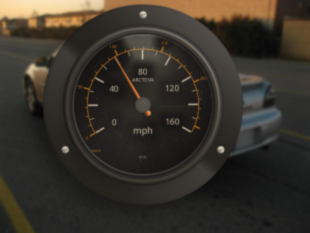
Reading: 60 mph
